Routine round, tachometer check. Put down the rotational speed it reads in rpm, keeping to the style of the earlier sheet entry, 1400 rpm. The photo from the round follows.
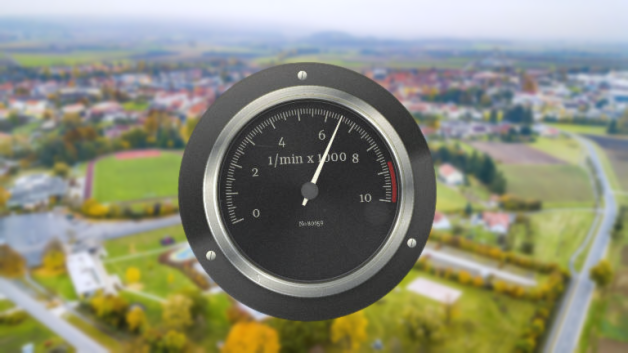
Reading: 6500 rpm
